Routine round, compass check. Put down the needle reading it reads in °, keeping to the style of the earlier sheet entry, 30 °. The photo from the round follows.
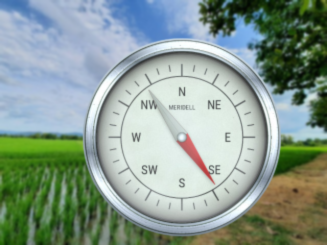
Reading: 145 °
